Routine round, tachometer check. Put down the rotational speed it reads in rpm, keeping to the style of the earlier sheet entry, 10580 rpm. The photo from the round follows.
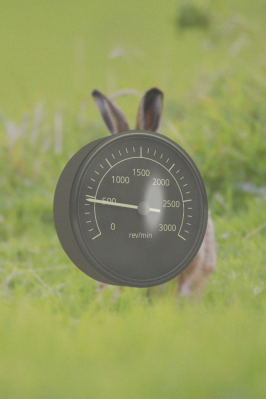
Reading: 450 rpm
